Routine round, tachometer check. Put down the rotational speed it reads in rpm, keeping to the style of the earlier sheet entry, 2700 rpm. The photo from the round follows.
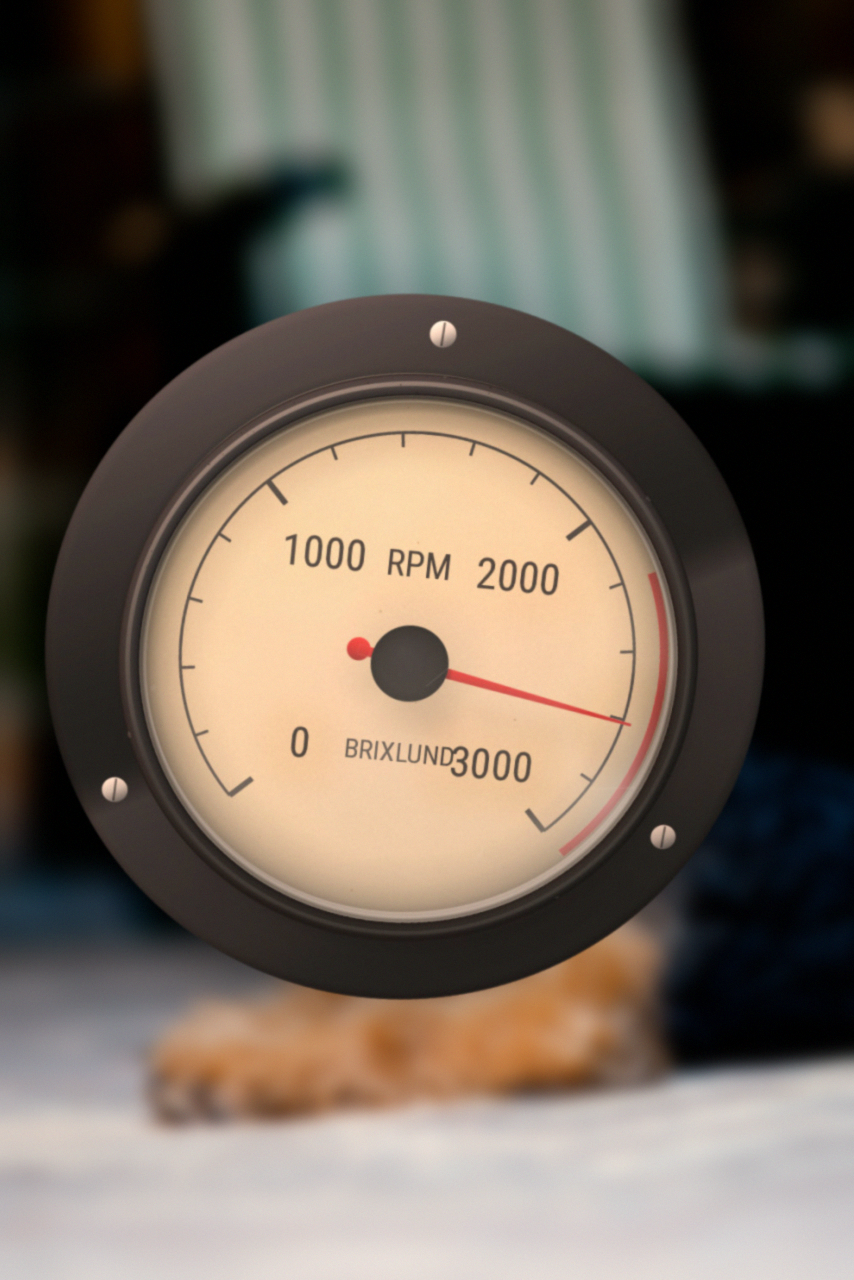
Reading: 2600 rpm
